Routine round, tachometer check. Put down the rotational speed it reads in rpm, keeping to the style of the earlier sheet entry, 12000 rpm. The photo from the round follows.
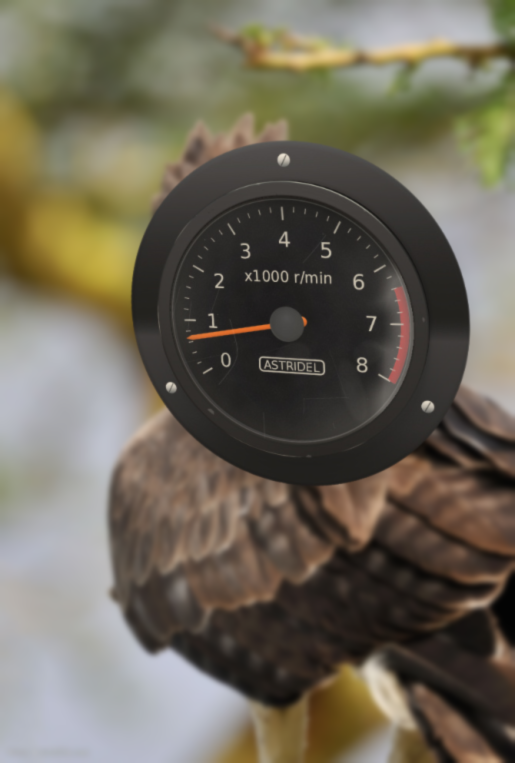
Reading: 700 rpm
